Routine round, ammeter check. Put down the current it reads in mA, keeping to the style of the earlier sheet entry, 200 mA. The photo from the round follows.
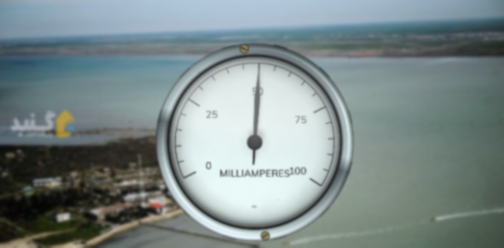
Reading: 50 mA
